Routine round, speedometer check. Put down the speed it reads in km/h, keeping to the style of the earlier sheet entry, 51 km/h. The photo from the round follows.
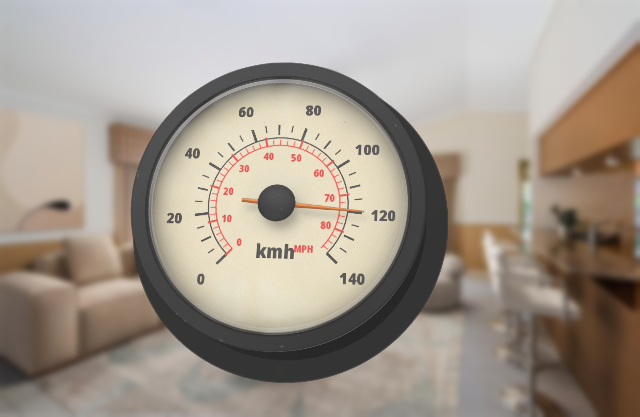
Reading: 120 km/h
